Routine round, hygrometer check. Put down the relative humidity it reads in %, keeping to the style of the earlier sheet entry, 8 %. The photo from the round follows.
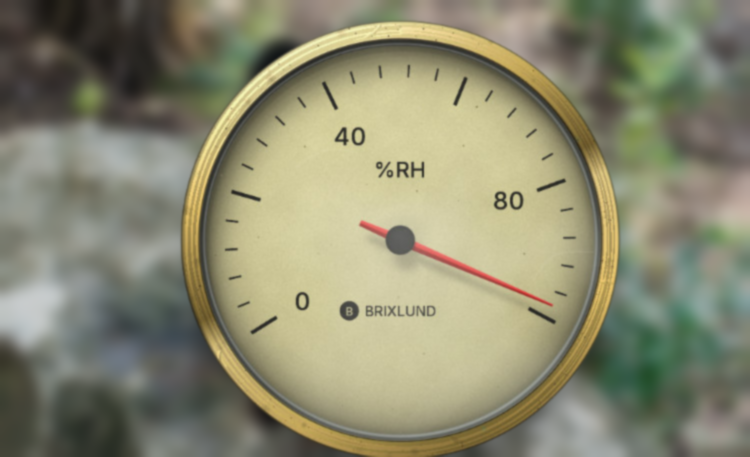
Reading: 98 %
